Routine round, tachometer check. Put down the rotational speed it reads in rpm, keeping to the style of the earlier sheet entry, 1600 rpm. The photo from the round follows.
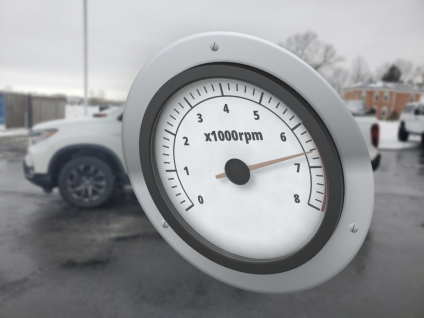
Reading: 6600 rpm
